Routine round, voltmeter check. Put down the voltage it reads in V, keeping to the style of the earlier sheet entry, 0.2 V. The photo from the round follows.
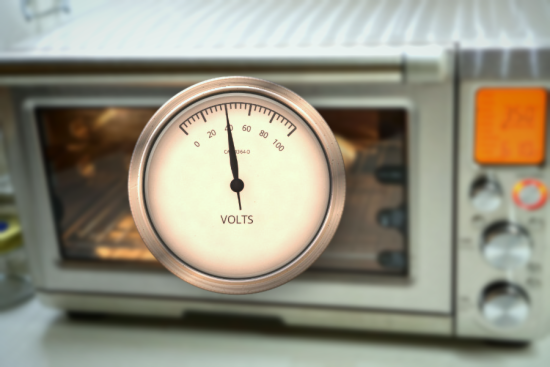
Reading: 40 V
